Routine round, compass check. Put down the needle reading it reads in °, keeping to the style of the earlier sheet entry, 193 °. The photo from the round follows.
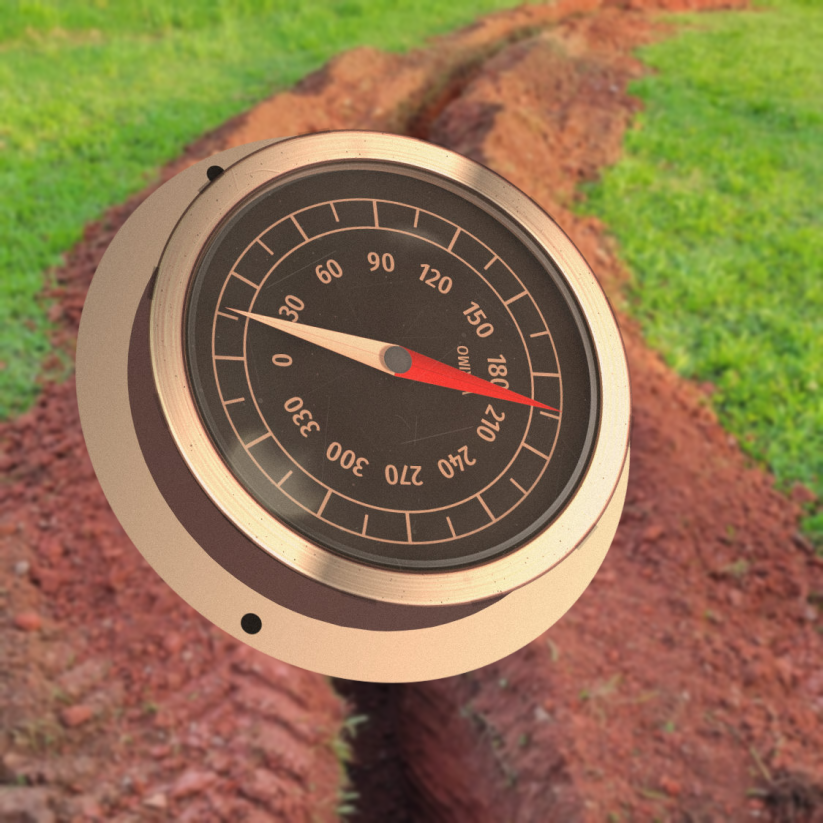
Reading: 195 °
